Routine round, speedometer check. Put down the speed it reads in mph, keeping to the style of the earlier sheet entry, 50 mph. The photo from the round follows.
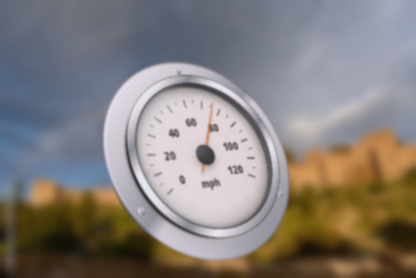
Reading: 75 mph
